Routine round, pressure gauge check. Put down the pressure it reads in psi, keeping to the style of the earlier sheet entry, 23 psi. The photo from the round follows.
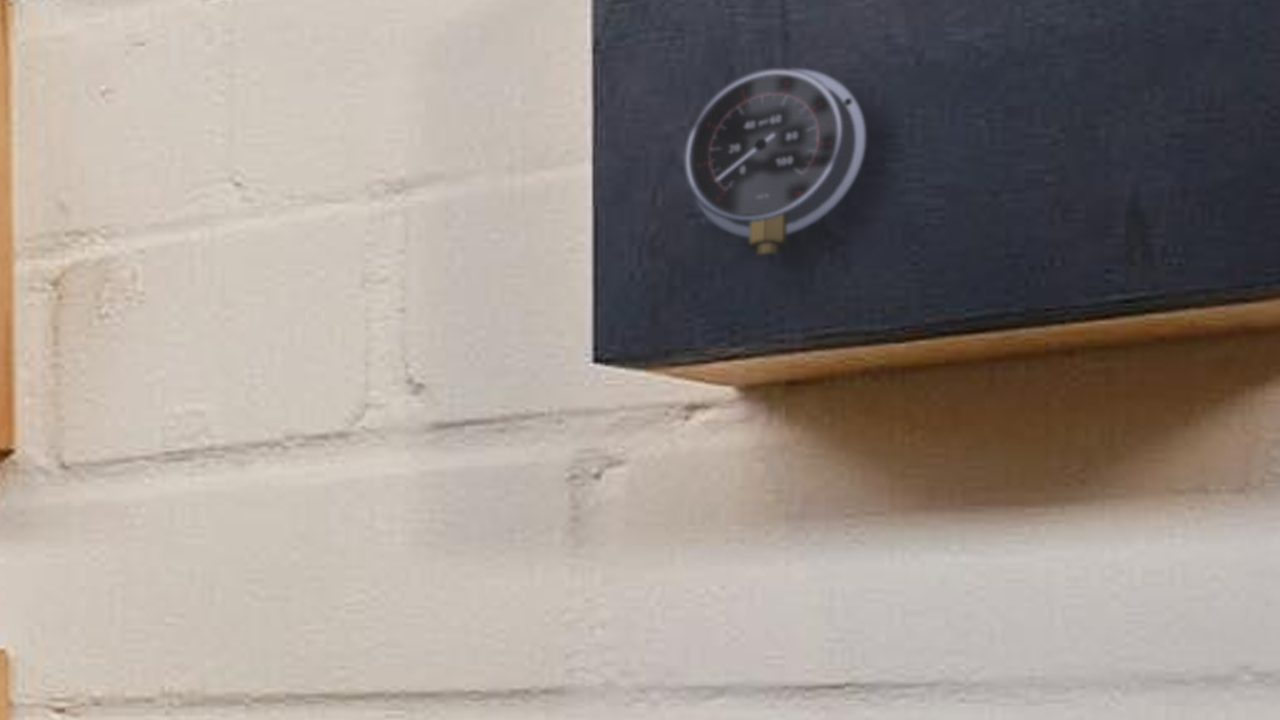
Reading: 5 psi
